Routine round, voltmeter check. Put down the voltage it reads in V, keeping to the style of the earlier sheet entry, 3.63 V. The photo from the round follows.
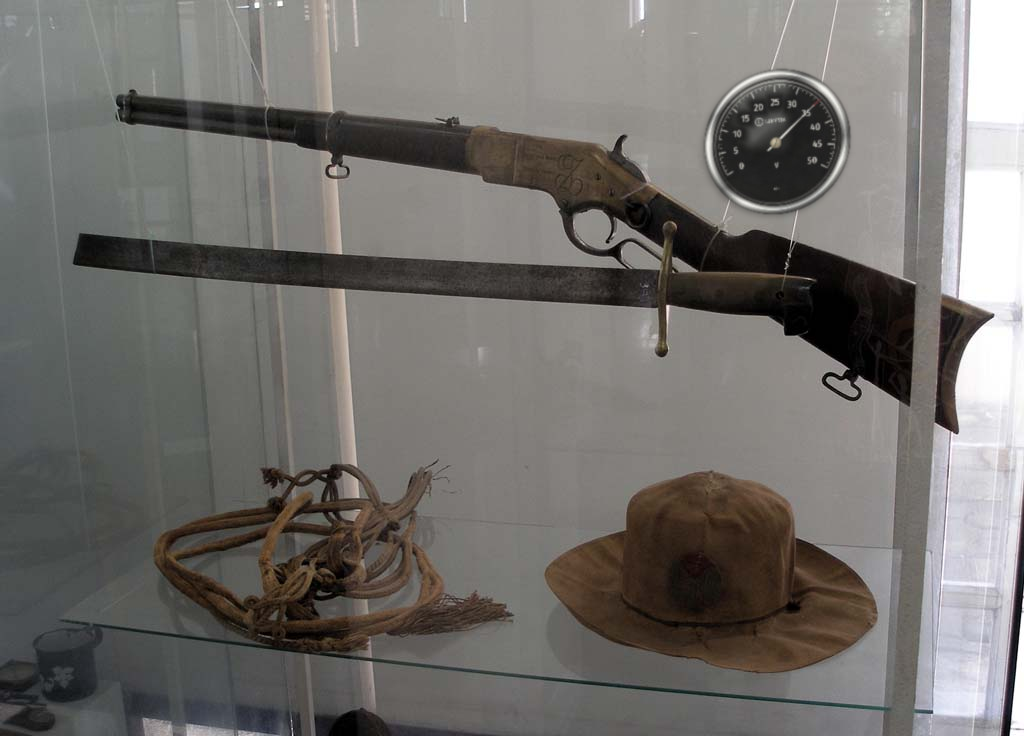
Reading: 35 V
